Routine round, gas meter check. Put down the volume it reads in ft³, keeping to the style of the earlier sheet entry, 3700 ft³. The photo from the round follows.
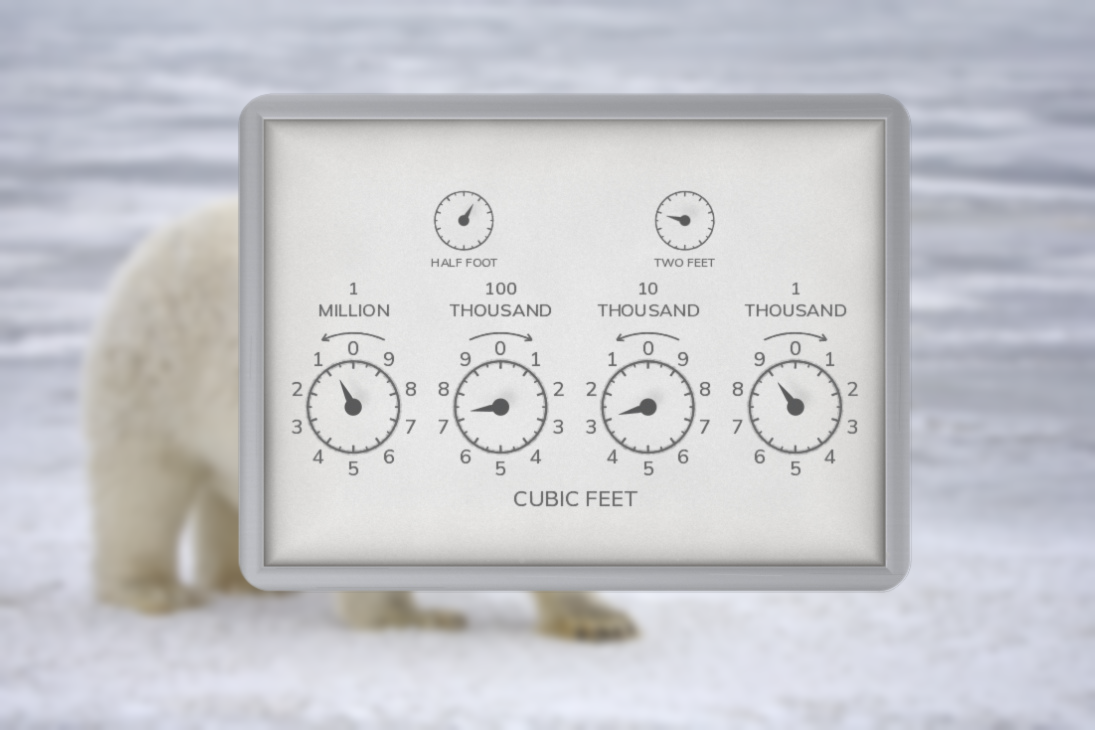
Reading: 72900 ft³
